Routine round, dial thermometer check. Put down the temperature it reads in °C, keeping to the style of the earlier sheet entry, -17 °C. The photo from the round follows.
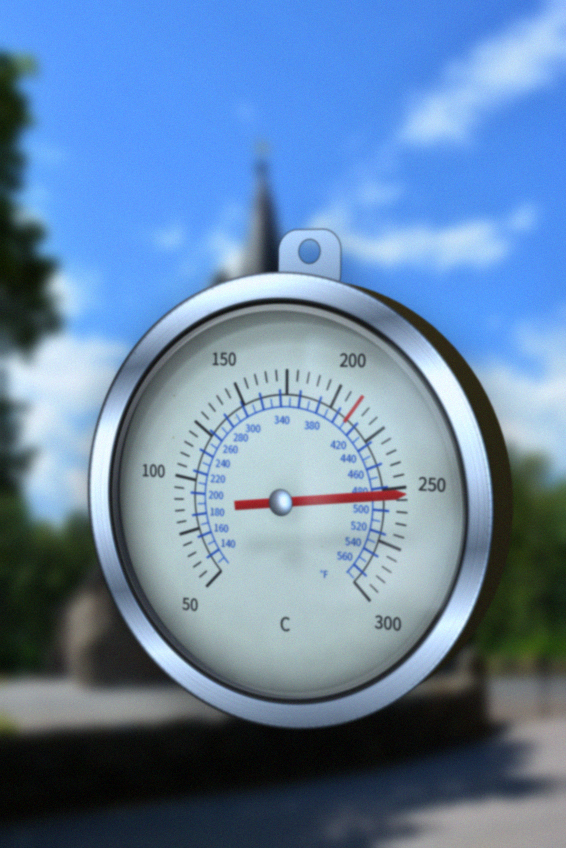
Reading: 252.5 °C
